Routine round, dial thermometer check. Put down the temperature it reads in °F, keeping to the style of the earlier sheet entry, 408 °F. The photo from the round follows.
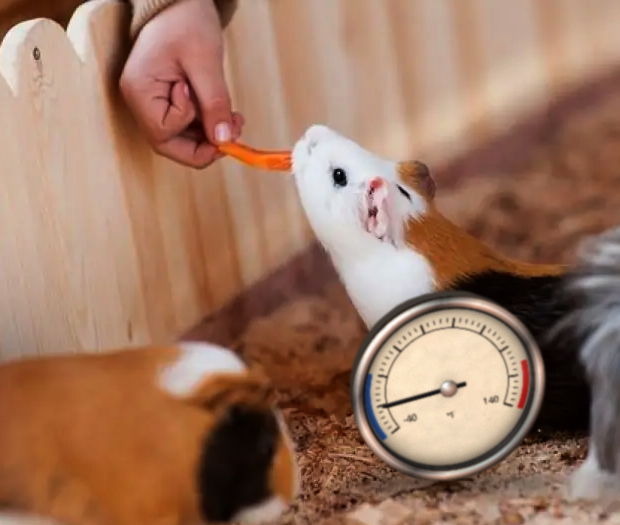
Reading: -20 °F
